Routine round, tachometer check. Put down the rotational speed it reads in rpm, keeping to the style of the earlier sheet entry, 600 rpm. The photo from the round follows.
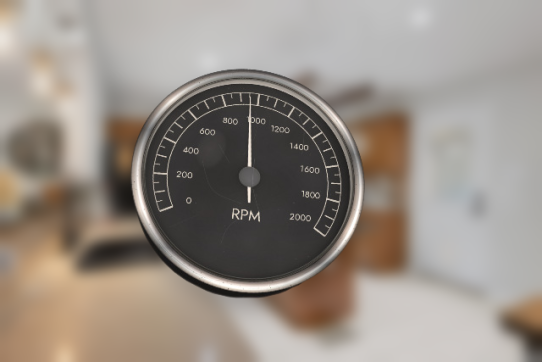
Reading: 950 rpm
